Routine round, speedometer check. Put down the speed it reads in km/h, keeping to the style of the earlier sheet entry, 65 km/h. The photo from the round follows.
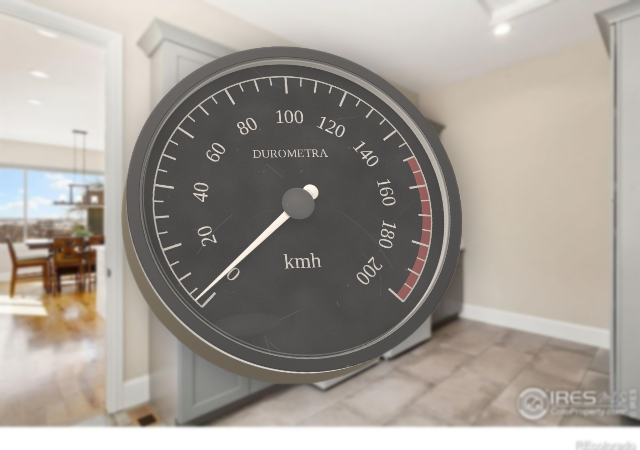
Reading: 2.5 km/h
